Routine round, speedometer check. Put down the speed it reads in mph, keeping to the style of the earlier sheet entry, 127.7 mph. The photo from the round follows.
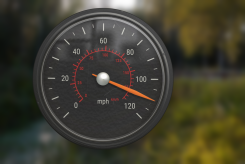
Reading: 110 mph
